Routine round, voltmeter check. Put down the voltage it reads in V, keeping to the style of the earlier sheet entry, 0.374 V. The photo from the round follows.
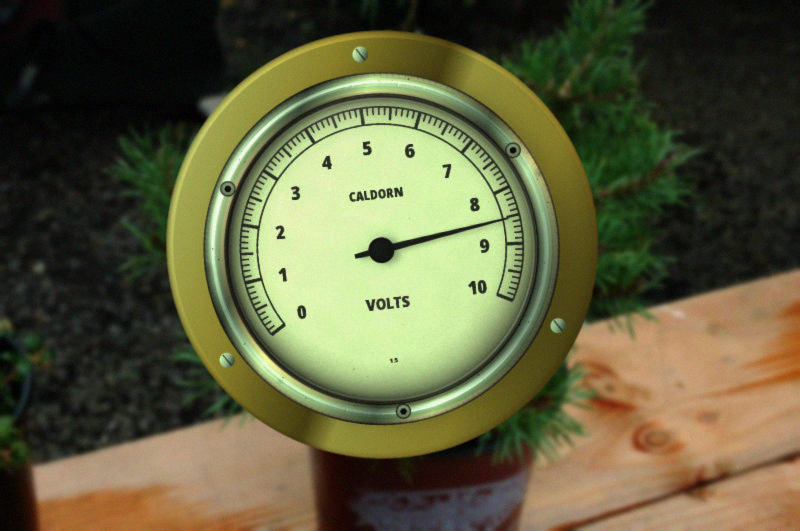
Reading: 8.5 V
